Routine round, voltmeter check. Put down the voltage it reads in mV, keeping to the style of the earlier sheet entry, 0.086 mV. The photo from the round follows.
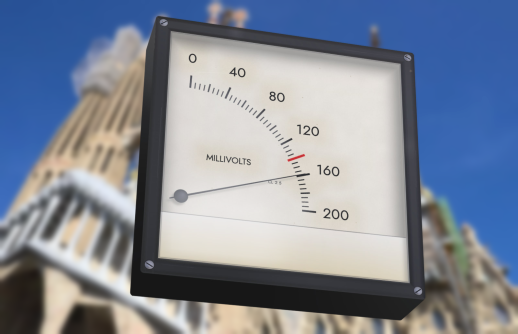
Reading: 160 mV
